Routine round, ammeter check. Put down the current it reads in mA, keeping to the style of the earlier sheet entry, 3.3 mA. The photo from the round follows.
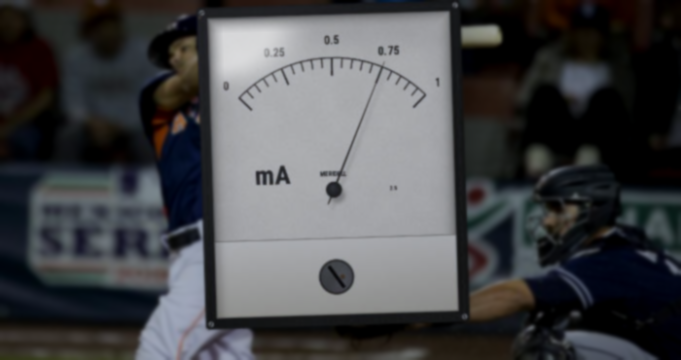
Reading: 0.75 mA
